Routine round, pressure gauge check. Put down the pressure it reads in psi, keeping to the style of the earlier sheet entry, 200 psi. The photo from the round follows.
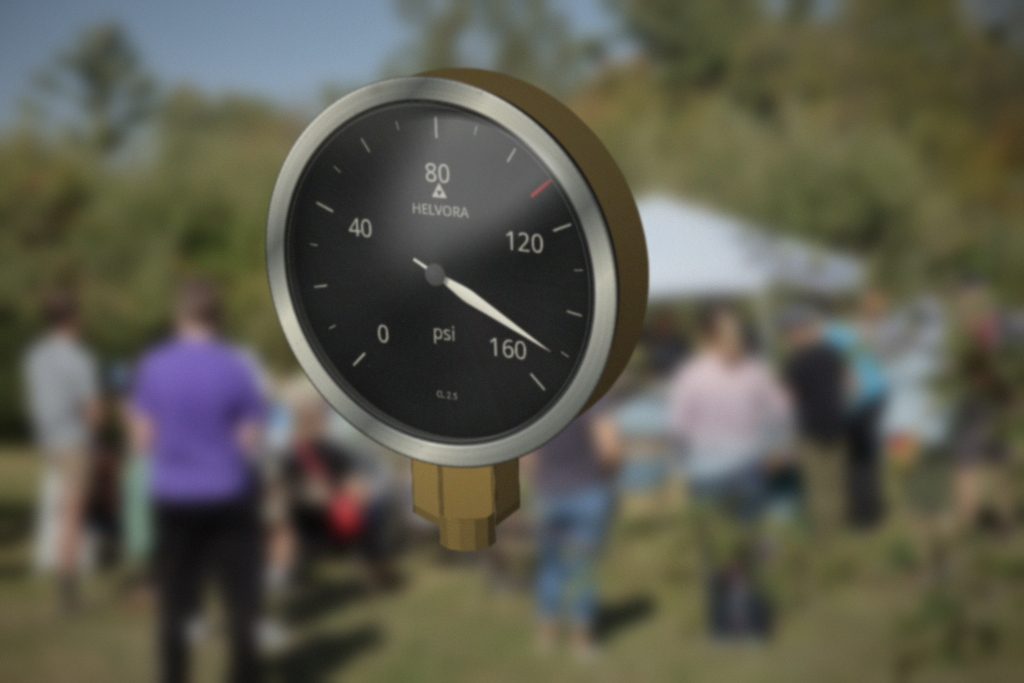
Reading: 150 psi
